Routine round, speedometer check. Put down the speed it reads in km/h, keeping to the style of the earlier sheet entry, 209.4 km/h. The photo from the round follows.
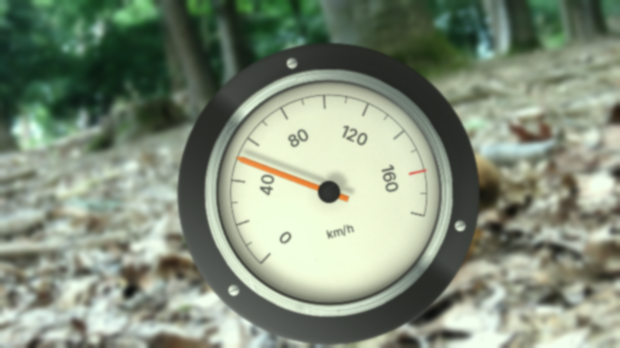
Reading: 50 km/h
